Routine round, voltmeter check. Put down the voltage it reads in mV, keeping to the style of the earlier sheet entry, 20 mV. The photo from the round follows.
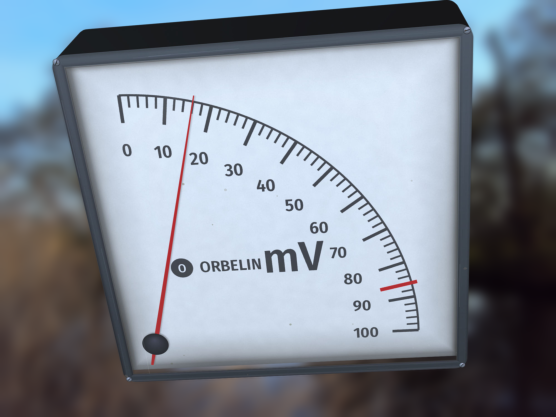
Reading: 16 mV
